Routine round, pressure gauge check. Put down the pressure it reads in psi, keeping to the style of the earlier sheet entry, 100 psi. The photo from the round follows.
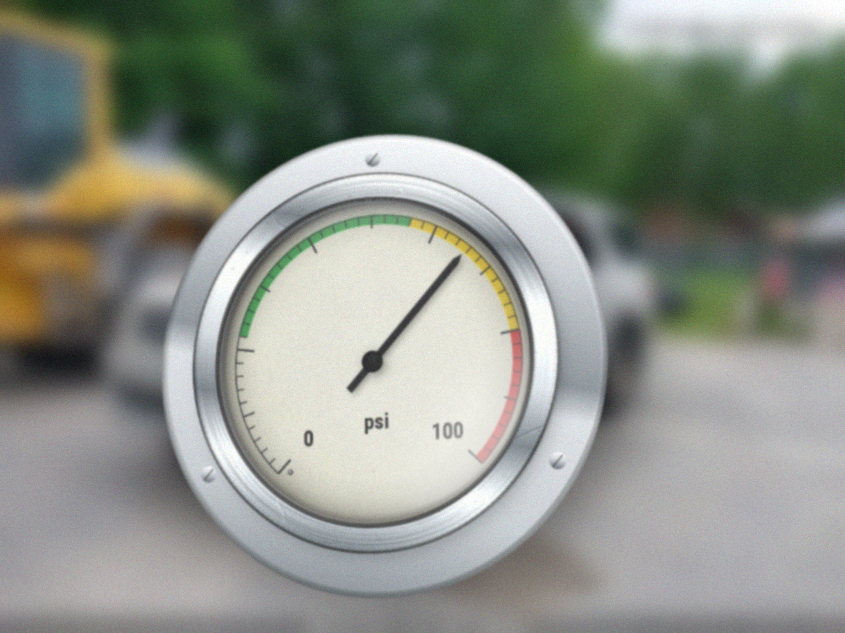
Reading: 66 psi
